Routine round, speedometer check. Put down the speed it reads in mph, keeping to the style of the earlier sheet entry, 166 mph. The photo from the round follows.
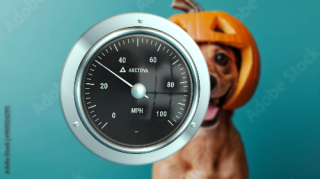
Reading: 30 mph
